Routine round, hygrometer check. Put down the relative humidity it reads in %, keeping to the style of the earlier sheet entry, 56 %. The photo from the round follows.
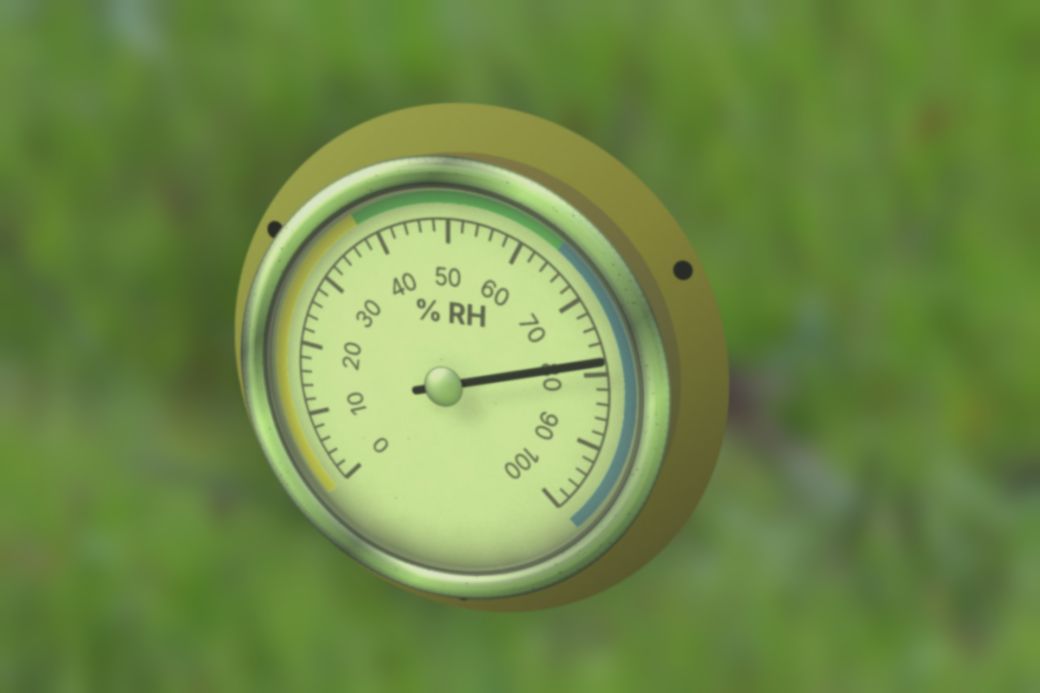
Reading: 78 %
